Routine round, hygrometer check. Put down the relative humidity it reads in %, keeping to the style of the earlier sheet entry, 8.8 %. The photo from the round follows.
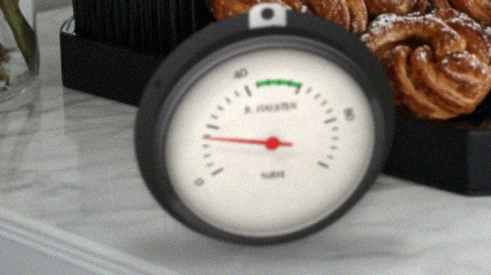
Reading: 16 %
